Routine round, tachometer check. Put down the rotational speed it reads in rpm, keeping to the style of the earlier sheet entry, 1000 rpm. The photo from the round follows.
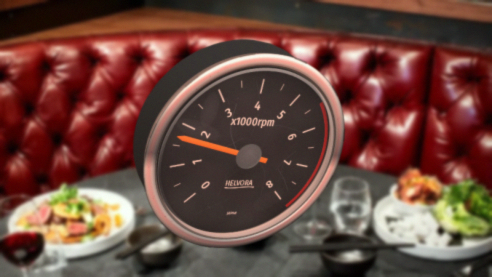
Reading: 1750 rpm
